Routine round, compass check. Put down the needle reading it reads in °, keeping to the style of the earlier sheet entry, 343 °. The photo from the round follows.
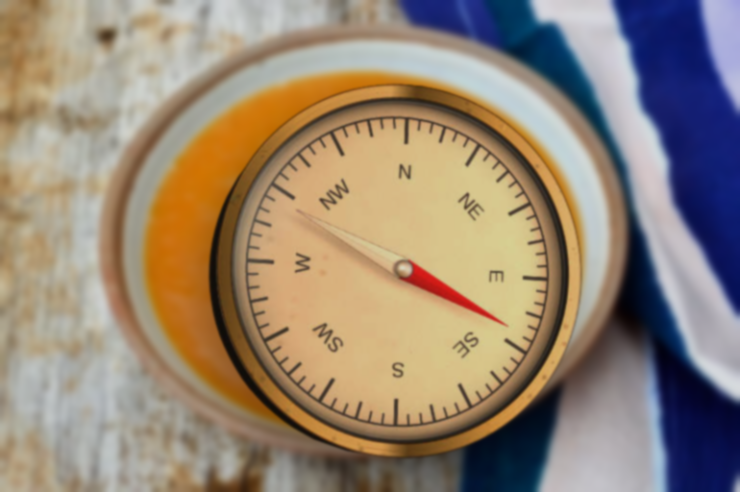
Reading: 115 °
